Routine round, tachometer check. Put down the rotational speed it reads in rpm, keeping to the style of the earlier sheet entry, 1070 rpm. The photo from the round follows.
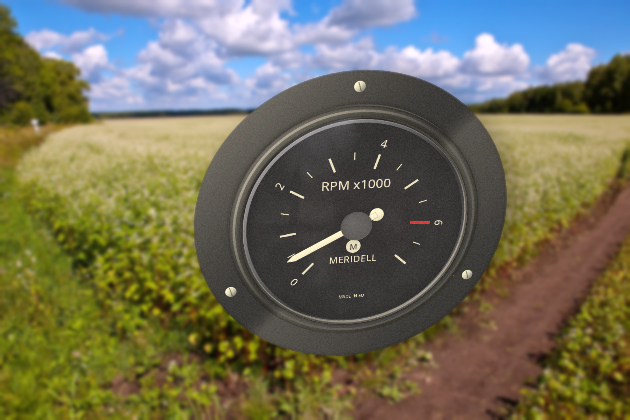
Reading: 500 rpm
